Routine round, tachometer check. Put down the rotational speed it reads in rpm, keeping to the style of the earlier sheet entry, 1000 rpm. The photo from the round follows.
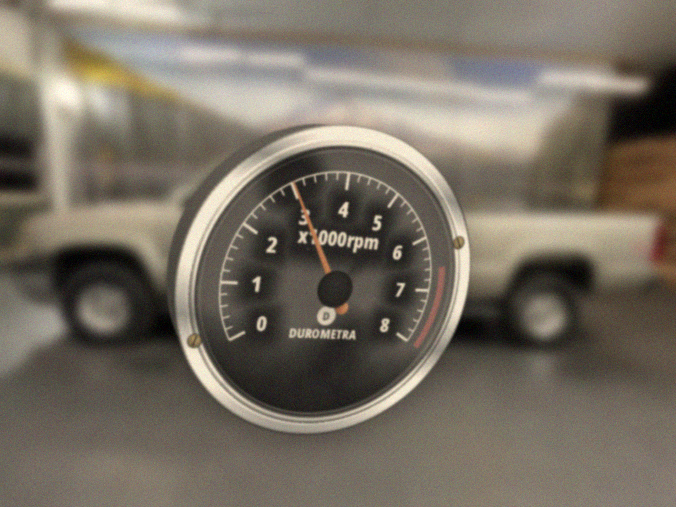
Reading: 3000 rpm
